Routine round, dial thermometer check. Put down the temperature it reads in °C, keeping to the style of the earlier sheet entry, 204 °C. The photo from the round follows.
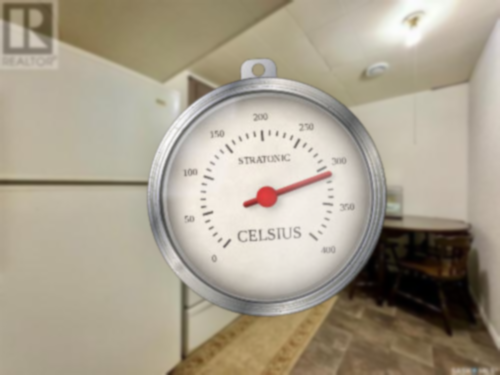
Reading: 310 °C
